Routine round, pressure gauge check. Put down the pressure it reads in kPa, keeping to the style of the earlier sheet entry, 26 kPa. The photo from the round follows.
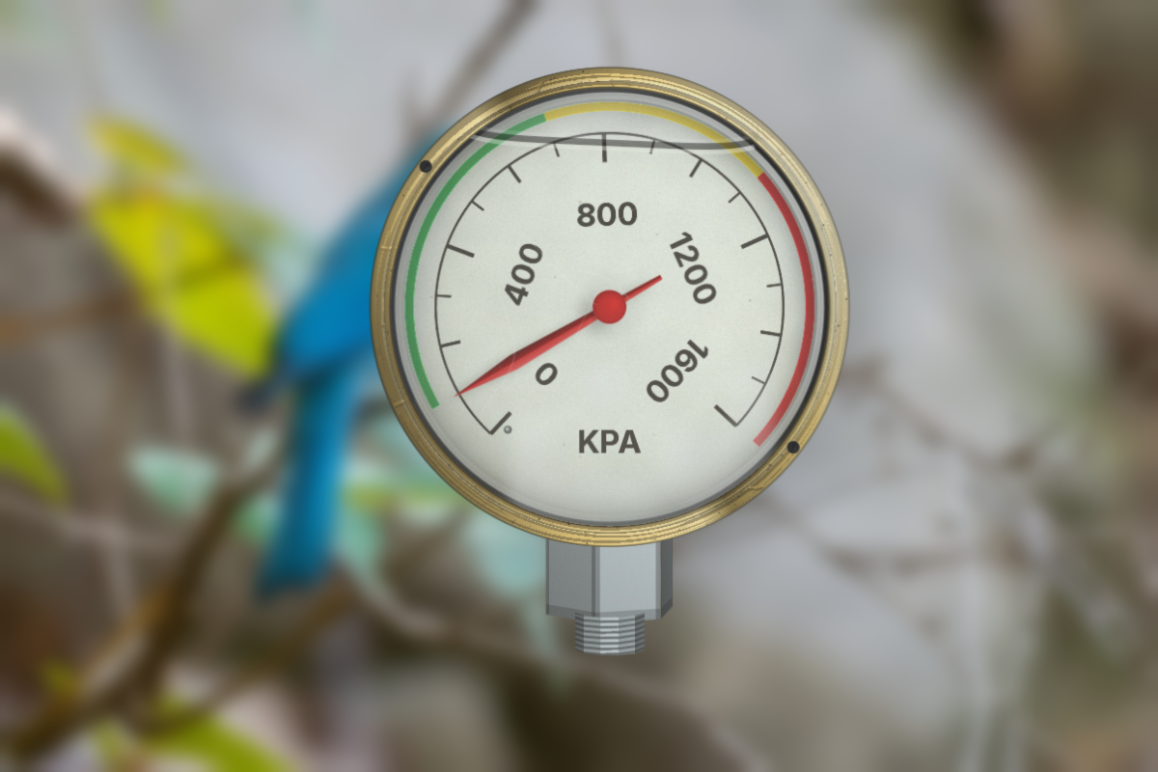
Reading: 100 kPa
